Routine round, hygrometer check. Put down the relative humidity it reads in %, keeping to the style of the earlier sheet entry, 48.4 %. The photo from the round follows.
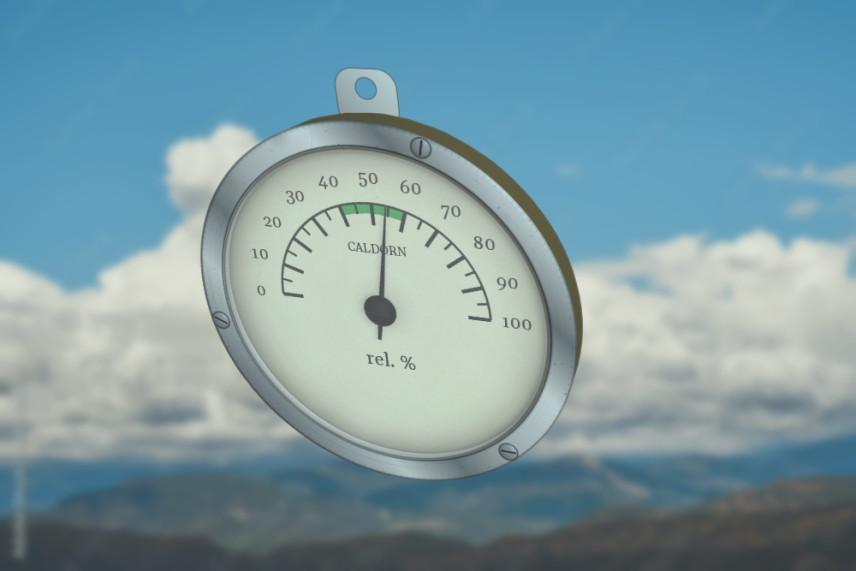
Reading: 55 %
